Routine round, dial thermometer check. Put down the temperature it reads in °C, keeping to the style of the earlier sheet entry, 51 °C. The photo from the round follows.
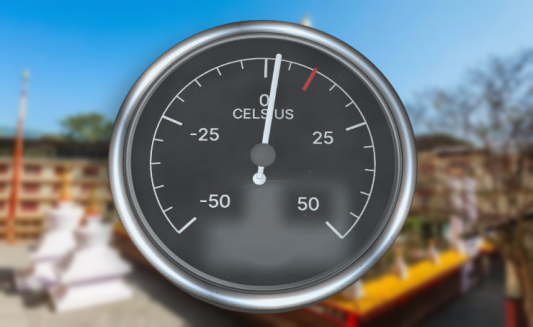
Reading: 2.5 °C
